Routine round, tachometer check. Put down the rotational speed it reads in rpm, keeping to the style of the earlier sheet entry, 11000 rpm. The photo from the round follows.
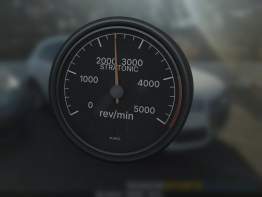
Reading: 2400 rpm
